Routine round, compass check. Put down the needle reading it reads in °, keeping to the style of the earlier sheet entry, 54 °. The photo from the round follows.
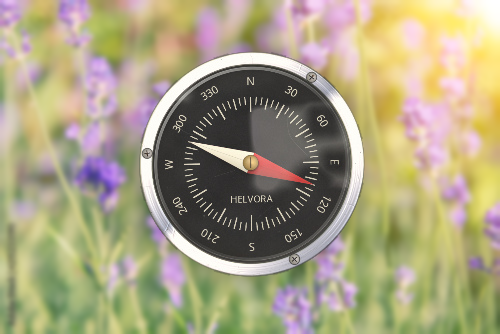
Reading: 110 °
